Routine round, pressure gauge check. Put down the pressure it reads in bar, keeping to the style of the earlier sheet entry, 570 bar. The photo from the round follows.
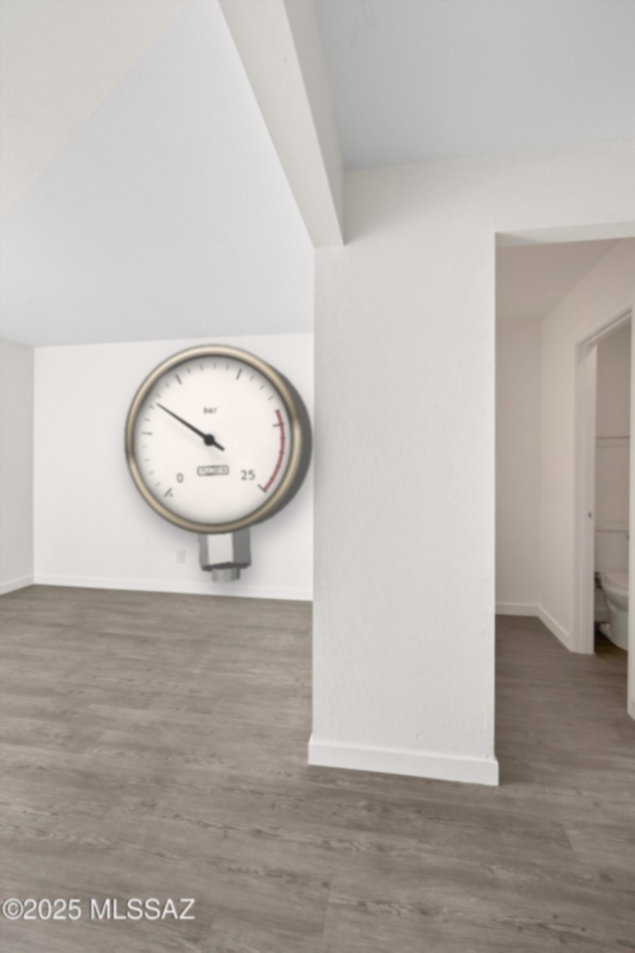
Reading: 7.5 bar
